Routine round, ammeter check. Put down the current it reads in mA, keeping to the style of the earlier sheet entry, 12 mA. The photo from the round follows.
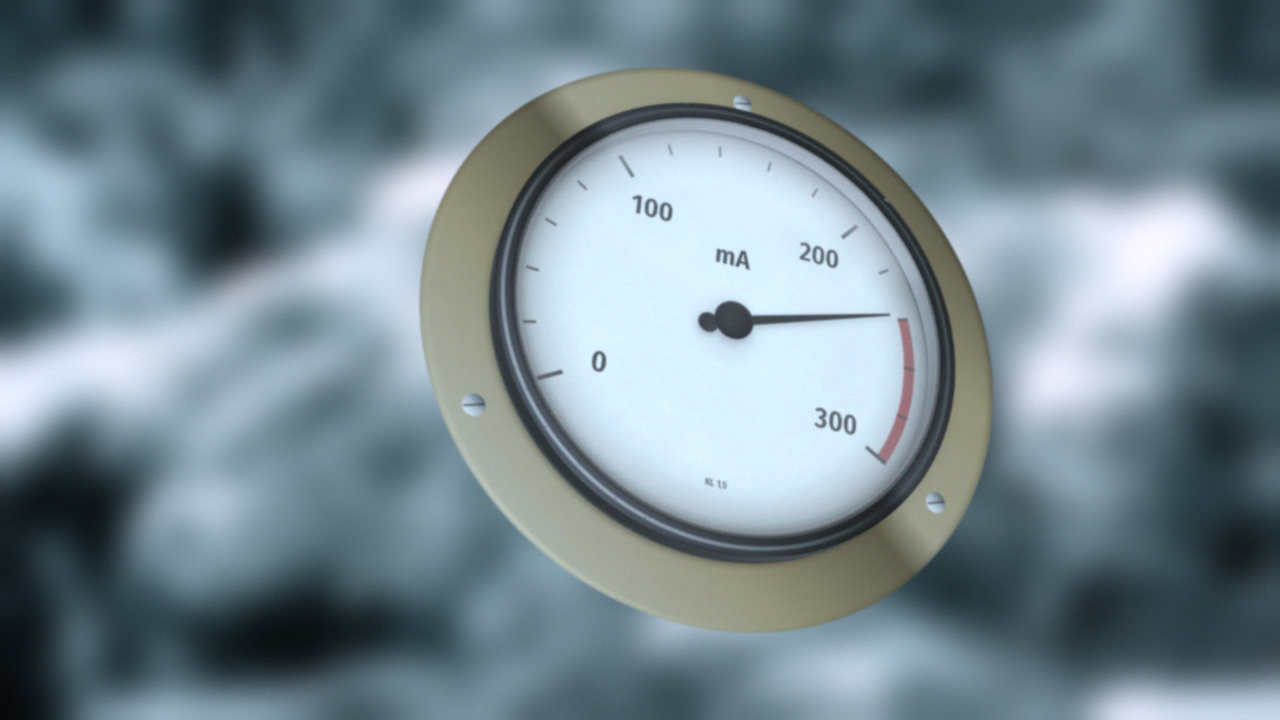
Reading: 240 mA
